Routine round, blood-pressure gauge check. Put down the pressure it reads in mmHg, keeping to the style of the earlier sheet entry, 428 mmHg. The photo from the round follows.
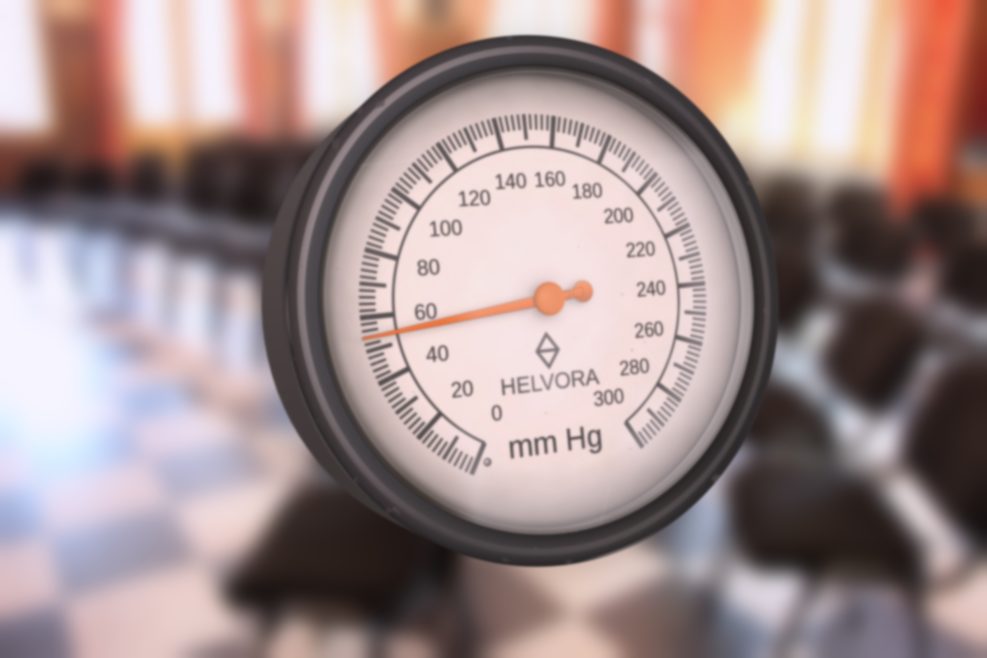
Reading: 54 mmHg
